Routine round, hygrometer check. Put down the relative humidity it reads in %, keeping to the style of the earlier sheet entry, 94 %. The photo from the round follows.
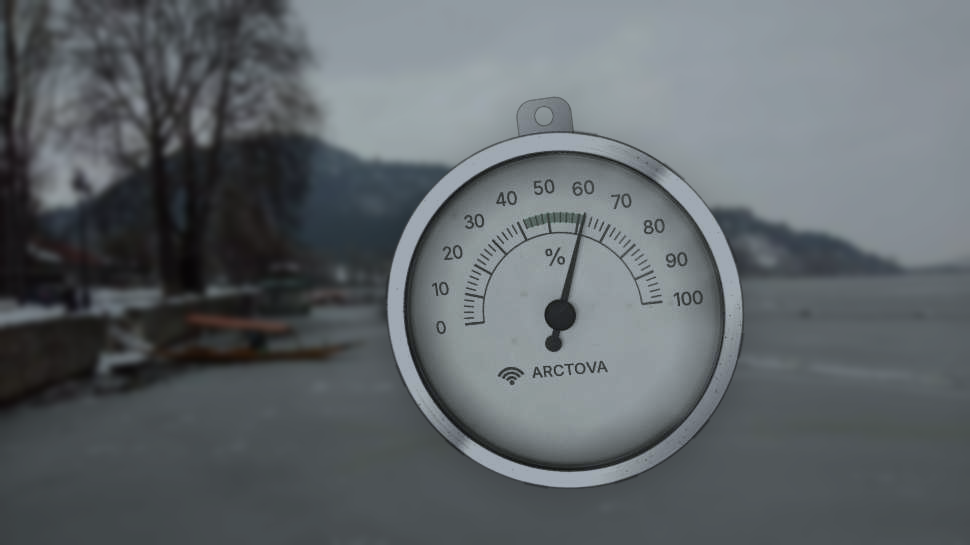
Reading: 62 %
